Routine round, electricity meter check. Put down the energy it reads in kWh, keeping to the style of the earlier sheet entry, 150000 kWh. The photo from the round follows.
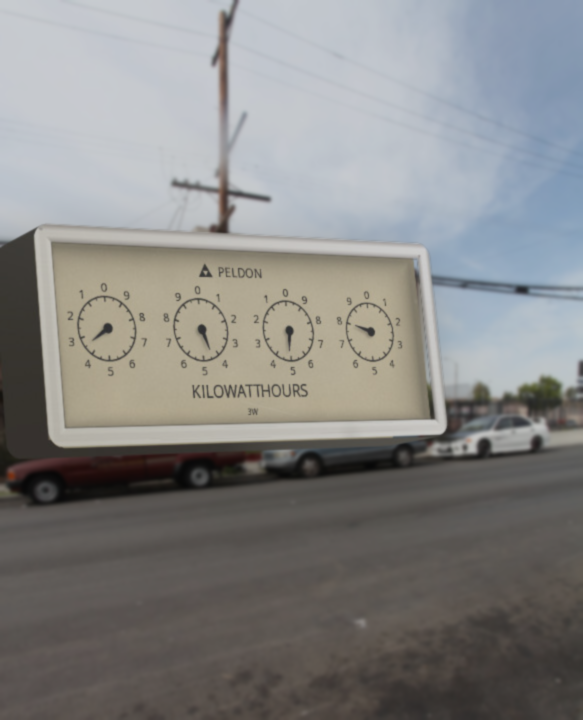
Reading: 3448 kWh
